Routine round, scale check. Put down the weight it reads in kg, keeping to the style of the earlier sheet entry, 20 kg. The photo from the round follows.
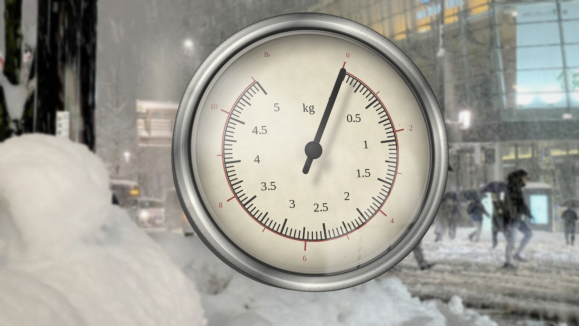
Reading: 0 kg
